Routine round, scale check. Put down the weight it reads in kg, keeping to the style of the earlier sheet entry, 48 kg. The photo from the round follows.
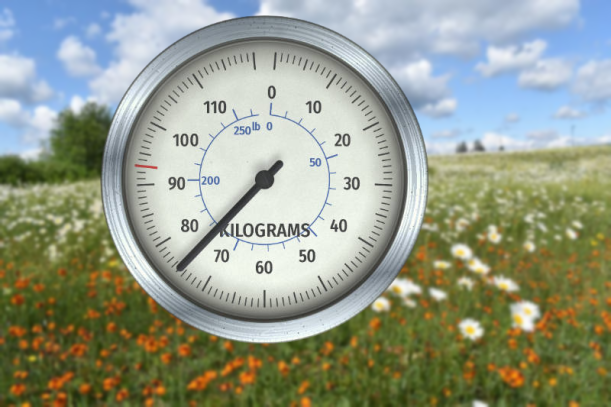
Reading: 75 kg
